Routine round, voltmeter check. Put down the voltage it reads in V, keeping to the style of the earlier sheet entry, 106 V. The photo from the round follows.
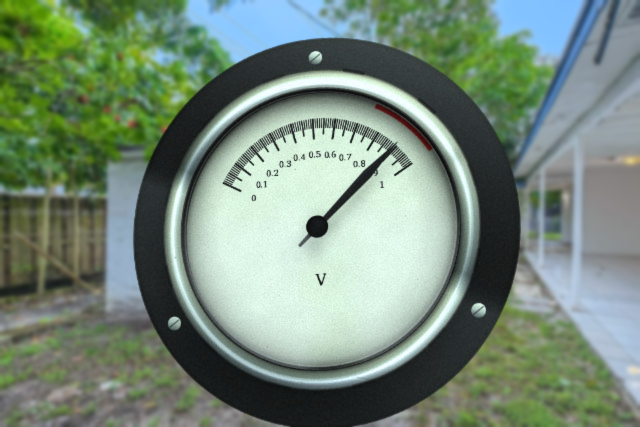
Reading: 0.9 V
